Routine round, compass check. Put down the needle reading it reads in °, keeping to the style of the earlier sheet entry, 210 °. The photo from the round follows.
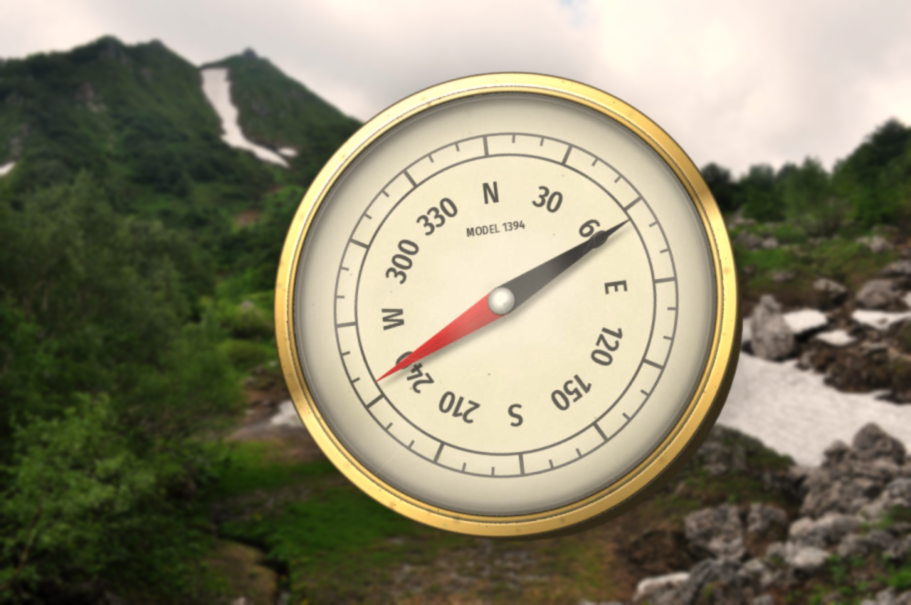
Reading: 245 °
